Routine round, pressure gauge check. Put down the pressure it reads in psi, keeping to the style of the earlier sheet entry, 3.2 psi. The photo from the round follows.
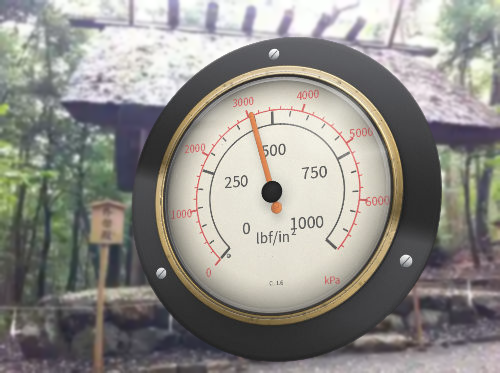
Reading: 450 psi
